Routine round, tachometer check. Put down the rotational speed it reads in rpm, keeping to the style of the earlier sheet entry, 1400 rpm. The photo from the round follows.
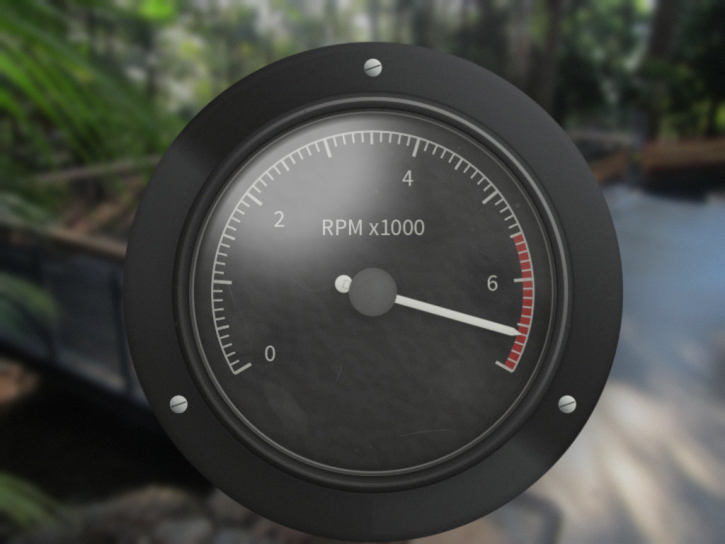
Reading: 6600 rpm
